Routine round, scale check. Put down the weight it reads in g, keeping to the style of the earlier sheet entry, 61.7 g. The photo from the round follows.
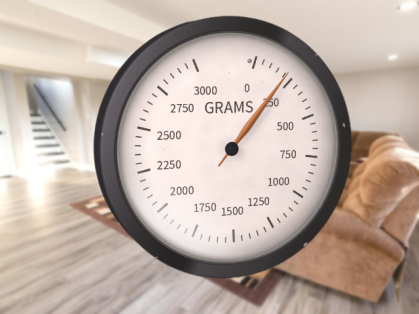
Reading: 200 g
